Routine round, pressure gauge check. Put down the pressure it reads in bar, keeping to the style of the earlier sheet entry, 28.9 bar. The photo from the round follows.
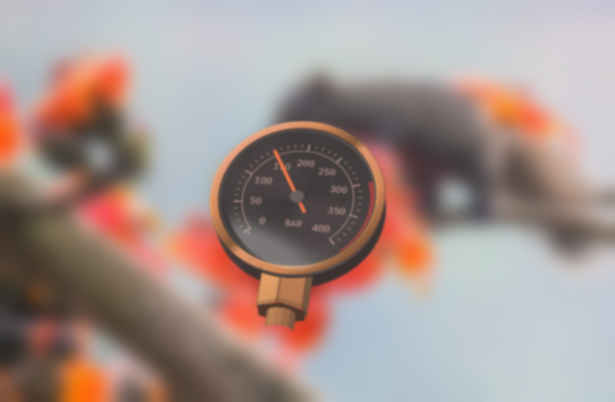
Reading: 150 bar
